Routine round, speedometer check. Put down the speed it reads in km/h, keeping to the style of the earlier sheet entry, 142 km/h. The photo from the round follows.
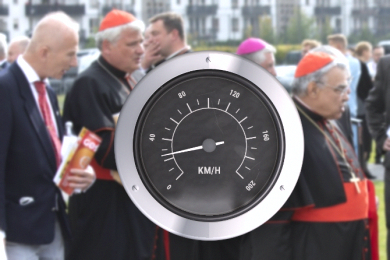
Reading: 25 km/h
